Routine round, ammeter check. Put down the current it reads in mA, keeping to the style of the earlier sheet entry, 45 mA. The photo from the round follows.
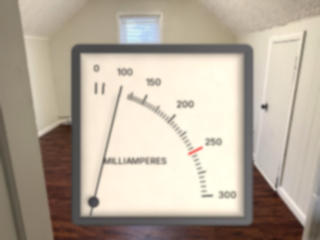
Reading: 100 mA
